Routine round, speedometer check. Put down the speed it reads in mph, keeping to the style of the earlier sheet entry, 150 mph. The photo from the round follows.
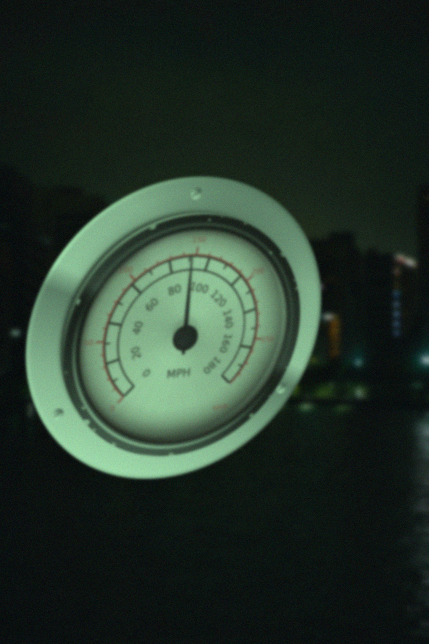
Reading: 90 mph
